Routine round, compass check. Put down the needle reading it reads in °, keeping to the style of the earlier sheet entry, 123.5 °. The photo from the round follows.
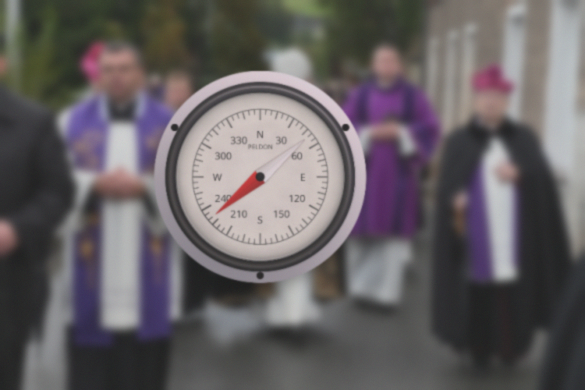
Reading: 230 °
